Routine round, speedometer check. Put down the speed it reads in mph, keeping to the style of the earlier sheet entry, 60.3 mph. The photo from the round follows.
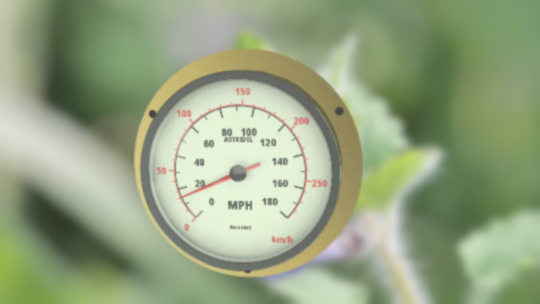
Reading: 15 mph
